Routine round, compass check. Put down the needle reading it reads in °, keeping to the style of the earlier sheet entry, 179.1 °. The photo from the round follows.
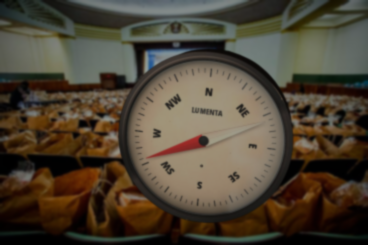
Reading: 245 °
